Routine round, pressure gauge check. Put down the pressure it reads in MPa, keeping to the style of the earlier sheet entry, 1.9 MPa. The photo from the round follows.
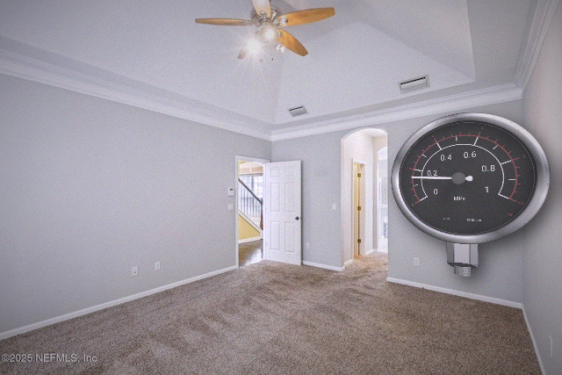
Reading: 0.15 MPa
